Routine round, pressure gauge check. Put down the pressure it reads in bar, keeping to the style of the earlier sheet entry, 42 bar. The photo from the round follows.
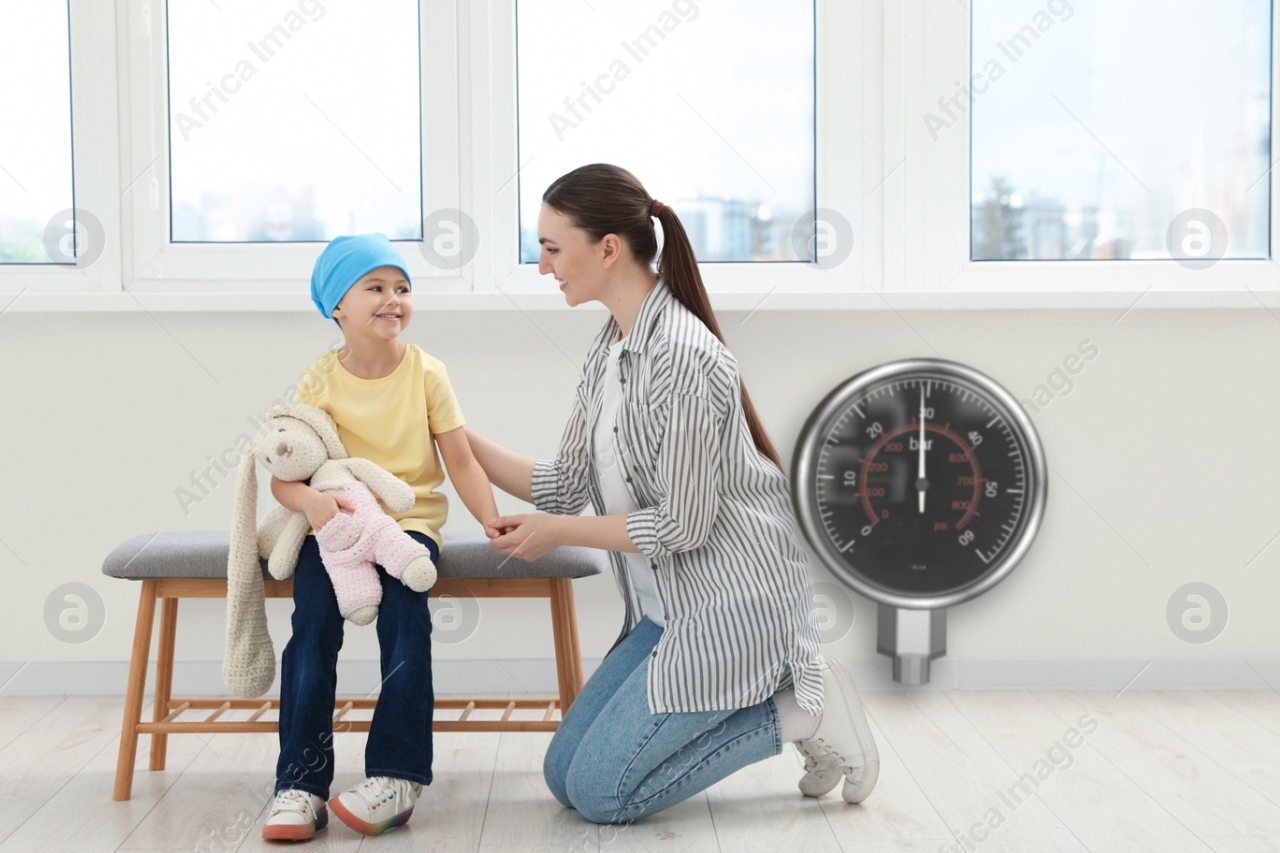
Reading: 29 bar
